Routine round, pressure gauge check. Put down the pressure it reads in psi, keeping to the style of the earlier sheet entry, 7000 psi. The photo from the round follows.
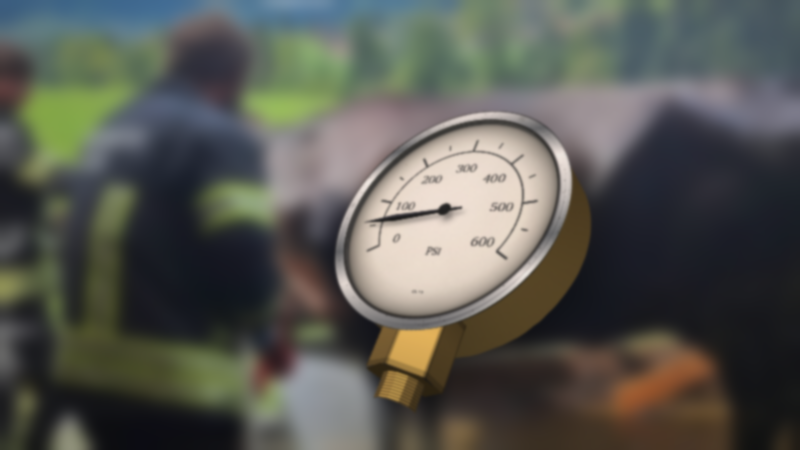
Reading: 50 psi
